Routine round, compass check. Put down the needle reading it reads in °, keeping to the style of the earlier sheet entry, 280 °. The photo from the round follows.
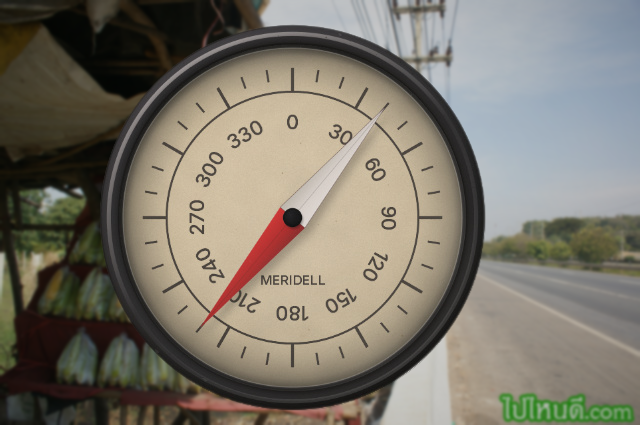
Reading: 220 °
